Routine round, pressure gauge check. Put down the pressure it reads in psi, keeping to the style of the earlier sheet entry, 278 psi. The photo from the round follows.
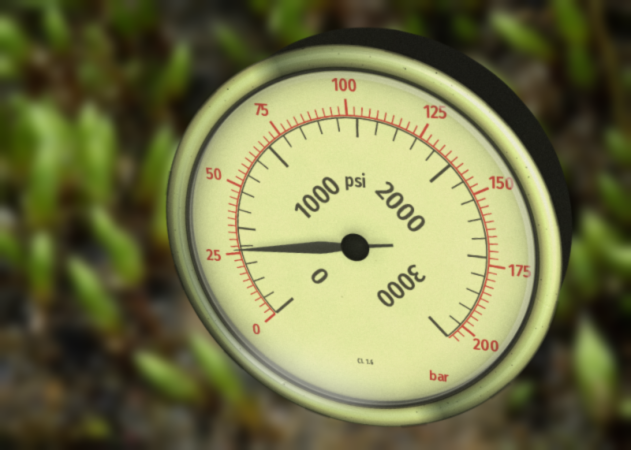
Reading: 400 psi
